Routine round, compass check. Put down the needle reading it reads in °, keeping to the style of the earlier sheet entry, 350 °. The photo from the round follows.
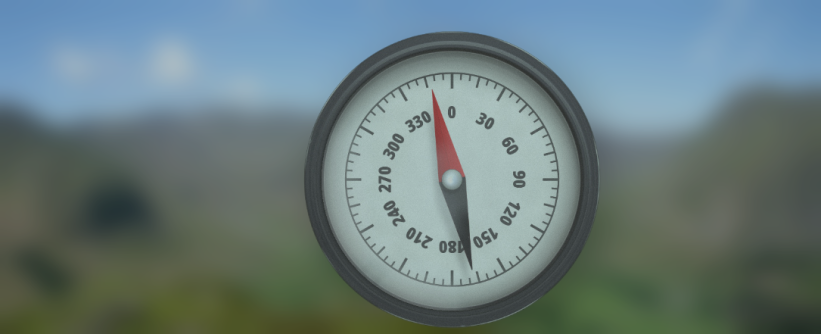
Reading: 347.5 °
